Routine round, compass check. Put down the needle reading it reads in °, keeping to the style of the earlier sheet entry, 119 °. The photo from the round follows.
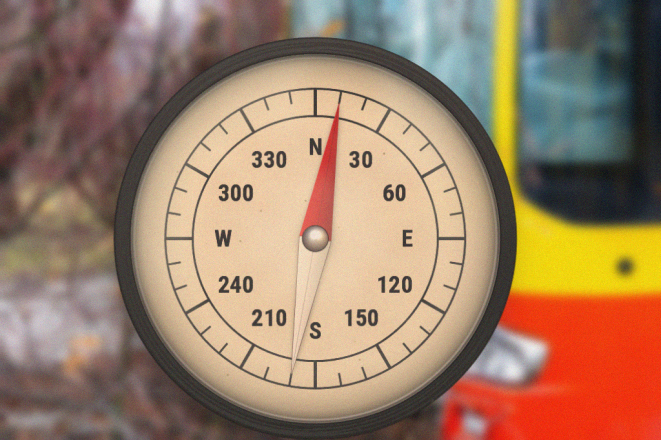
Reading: 10 °
